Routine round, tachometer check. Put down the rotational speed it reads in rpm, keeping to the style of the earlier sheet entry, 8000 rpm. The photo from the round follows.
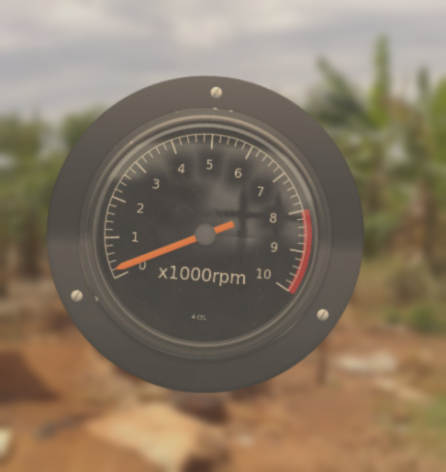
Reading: 200 rpm
